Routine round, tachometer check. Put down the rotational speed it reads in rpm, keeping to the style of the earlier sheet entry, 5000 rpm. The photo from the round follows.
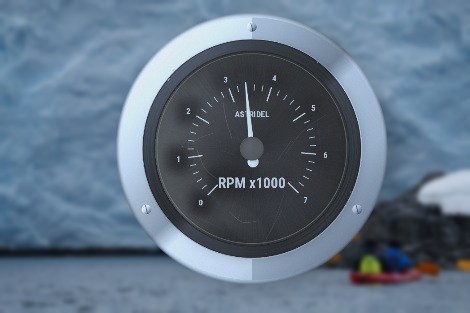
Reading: 3400 rpm
